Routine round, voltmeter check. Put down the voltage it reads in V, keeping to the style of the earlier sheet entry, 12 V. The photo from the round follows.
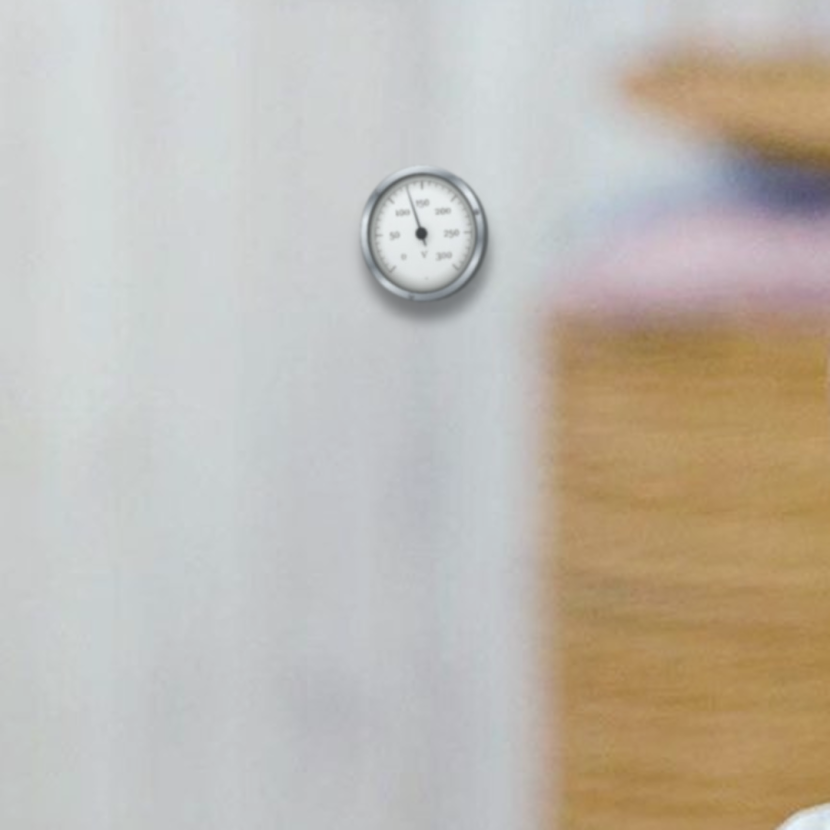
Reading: 130 V
